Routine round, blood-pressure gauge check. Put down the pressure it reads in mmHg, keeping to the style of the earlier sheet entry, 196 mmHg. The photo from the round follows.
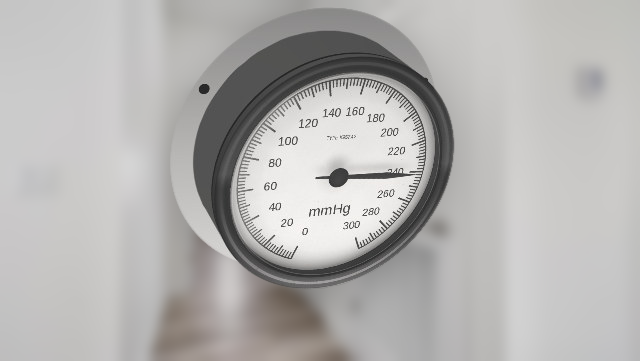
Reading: 240 mmHg
